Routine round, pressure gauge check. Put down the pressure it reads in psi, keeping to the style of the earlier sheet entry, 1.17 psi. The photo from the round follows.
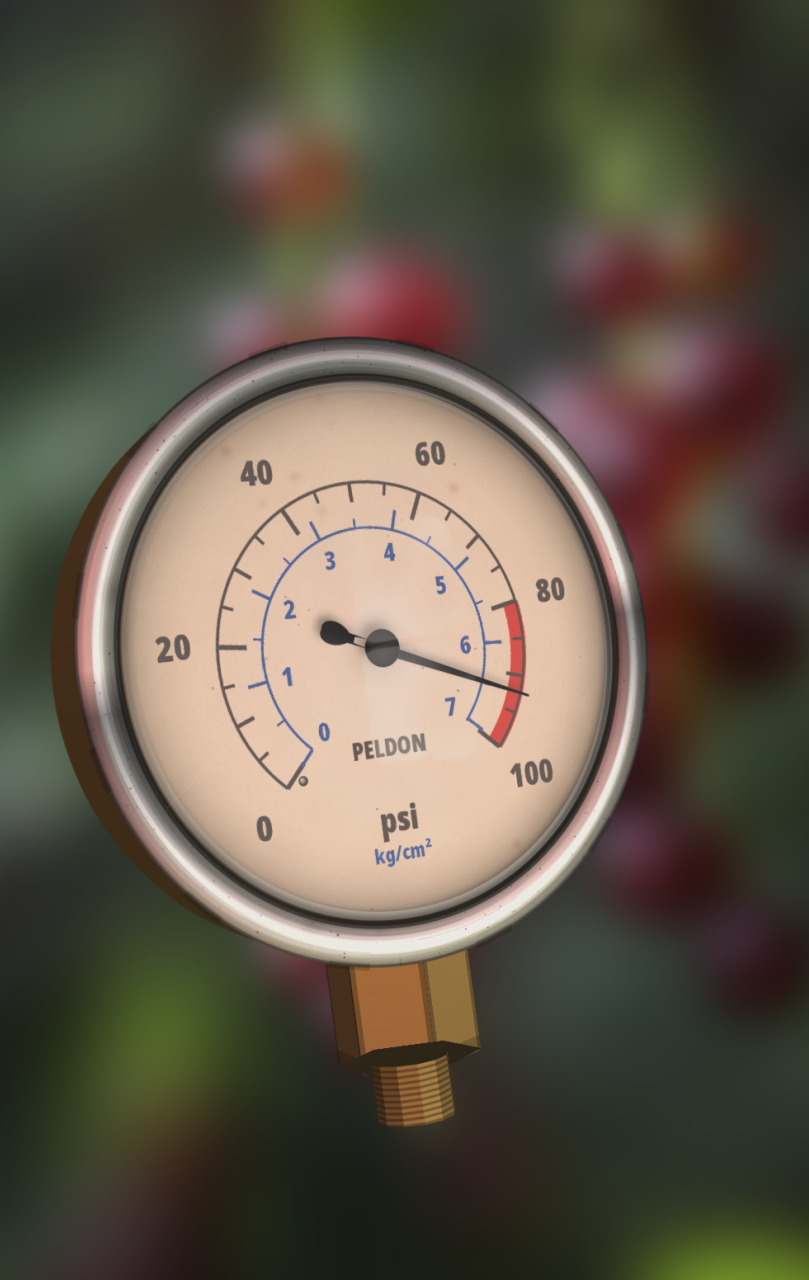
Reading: 92.5 psi
